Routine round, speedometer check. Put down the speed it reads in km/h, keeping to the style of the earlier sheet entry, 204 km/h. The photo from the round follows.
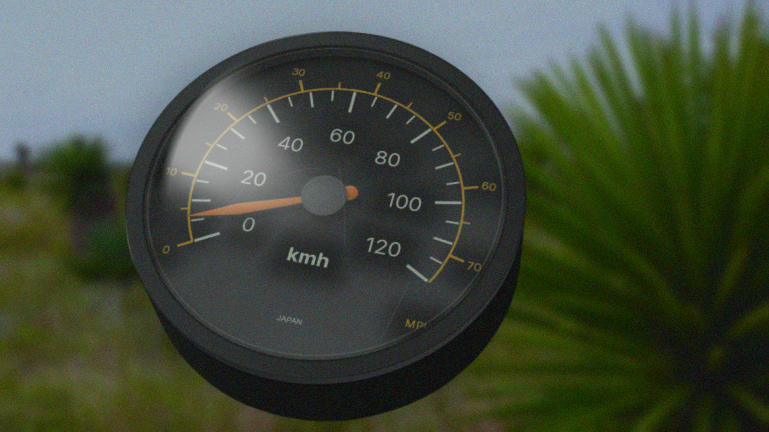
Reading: 5 km/h
